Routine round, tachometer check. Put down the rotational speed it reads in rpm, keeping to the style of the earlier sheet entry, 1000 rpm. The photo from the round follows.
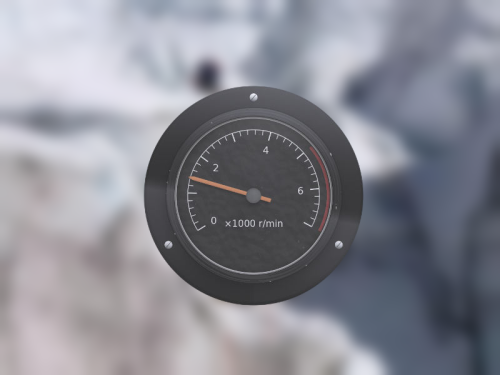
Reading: 1400 rpm
